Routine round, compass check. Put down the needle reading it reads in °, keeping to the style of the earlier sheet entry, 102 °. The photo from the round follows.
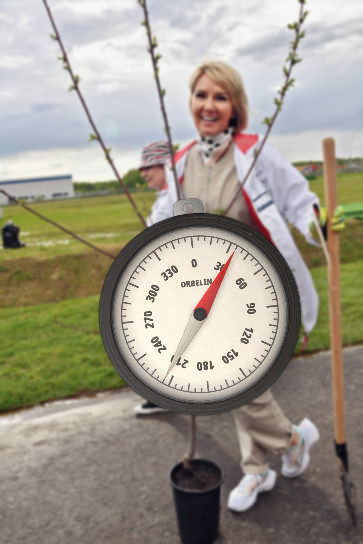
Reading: 35 °
